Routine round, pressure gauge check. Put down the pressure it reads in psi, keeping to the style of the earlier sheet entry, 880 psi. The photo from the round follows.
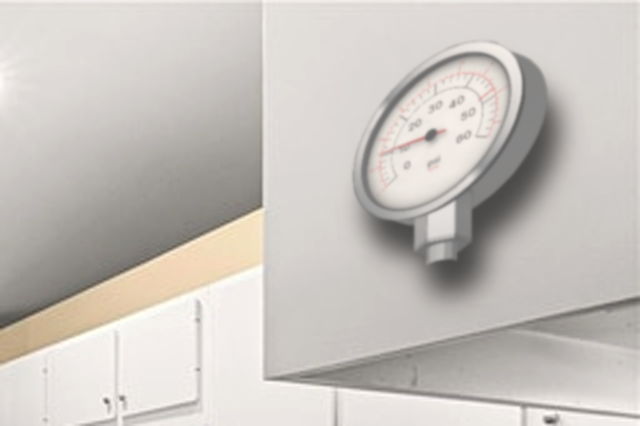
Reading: 10 psi
